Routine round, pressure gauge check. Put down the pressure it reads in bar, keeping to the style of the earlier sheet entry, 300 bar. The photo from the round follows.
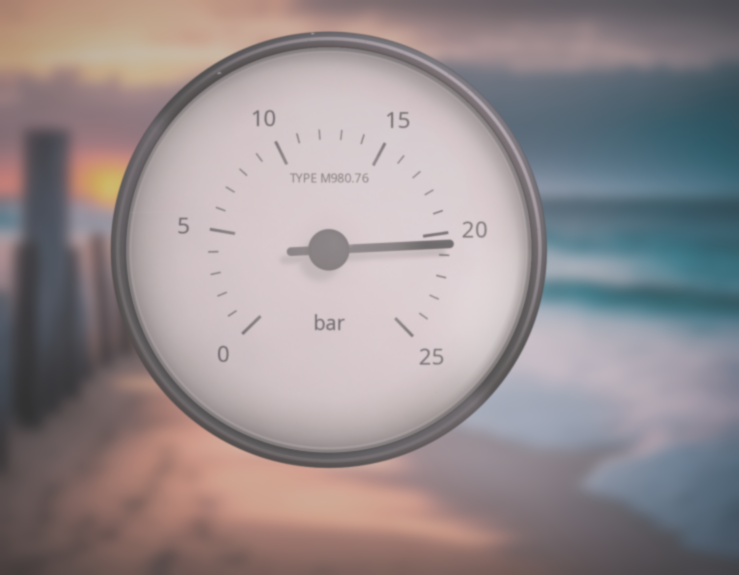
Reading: 20.5 bar
